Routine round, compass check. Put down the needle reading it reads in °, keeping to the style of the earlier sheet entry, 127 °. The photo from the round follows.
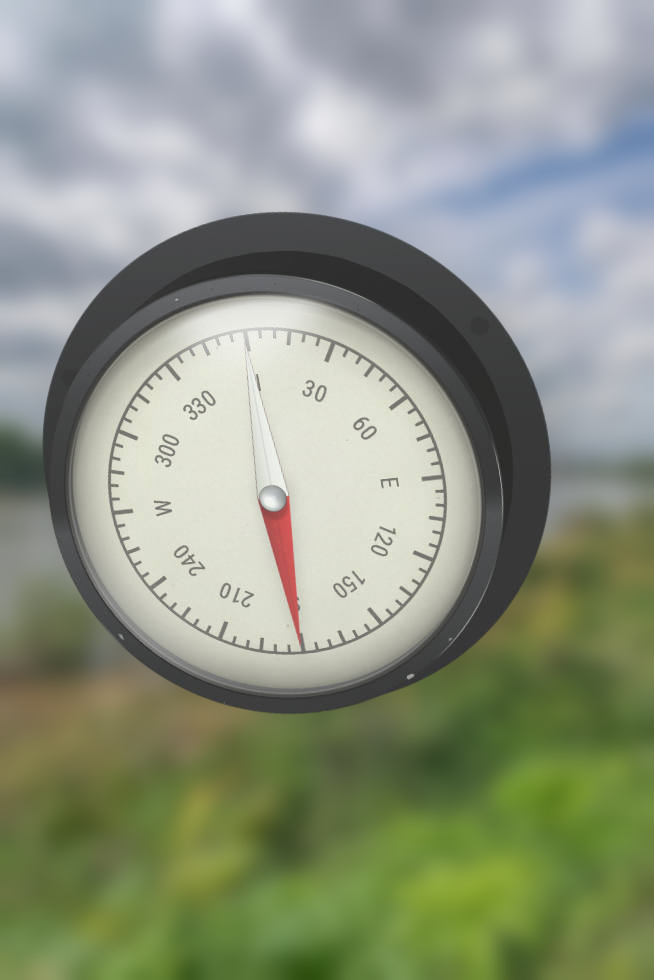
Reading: 180 °
